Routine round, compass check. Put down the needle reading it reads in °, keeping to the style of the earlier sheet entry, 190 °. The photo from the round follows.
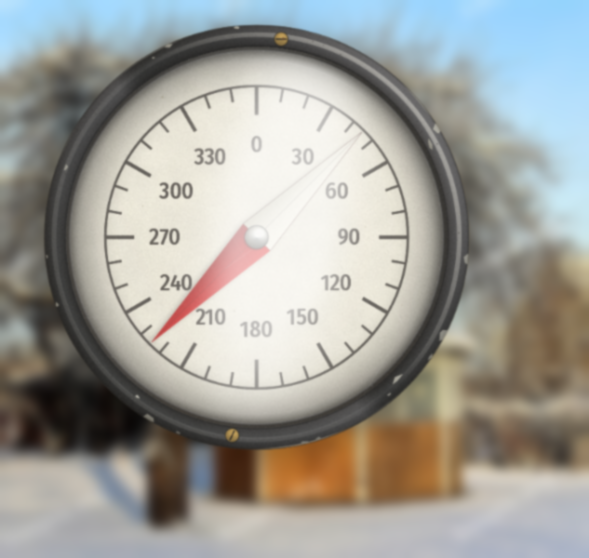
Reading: 225 °
